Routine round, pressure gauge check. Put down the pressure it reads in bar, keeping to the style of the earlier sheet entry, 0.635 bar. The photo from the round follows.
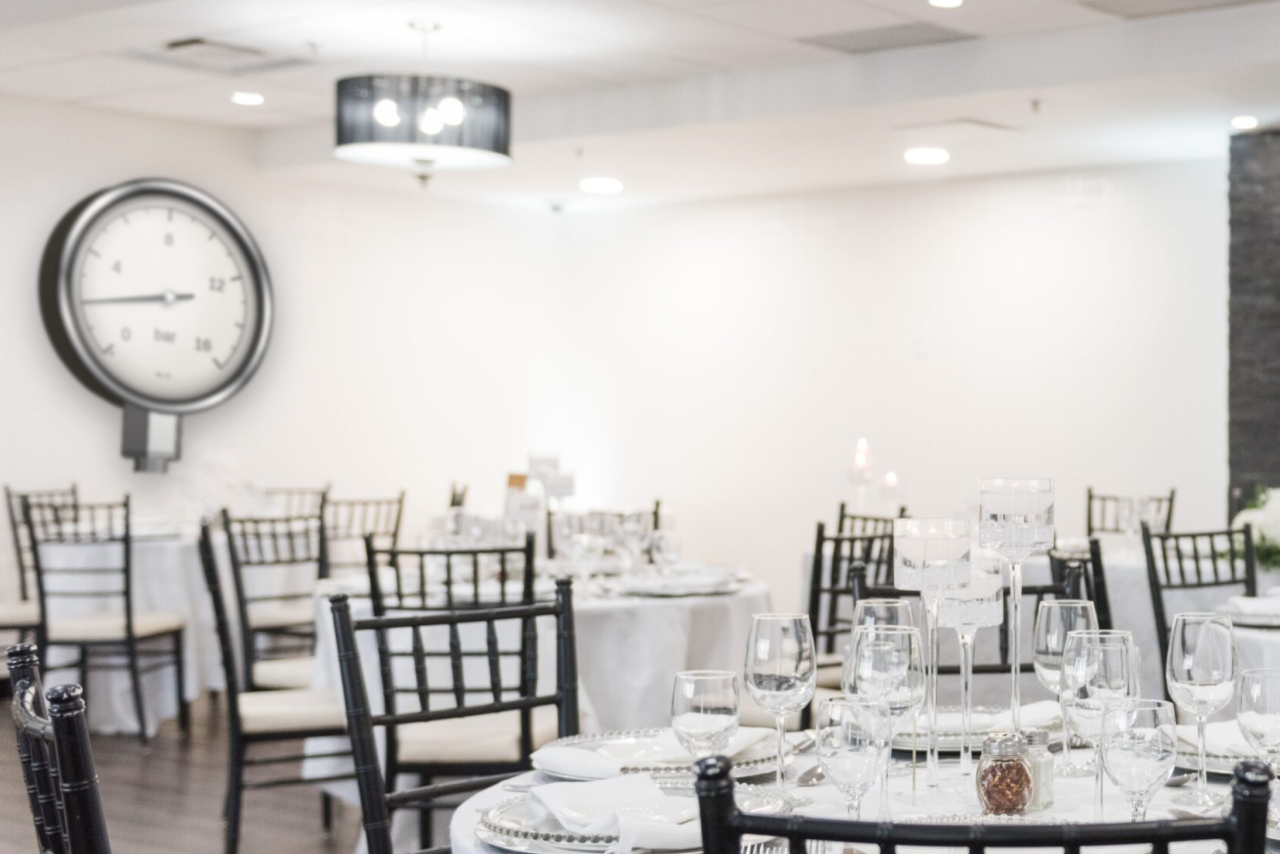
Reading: 2 bar
